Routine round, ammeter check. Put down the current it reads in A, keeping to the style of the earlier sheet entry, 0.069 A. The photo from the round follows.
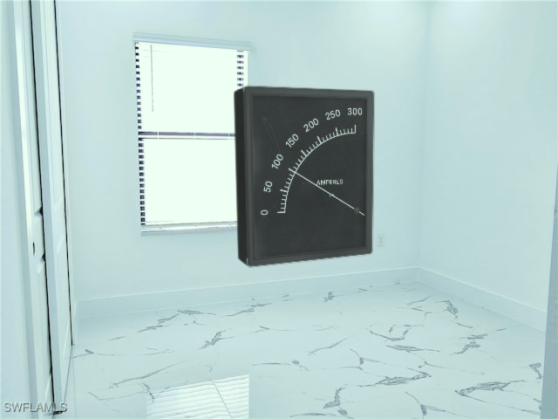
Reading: 100 A
